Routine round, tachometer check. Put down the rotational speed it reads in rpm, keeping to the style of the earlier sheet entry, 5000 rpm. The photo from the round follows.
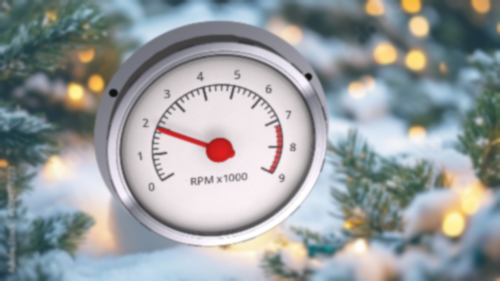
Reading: 2000 rpm
